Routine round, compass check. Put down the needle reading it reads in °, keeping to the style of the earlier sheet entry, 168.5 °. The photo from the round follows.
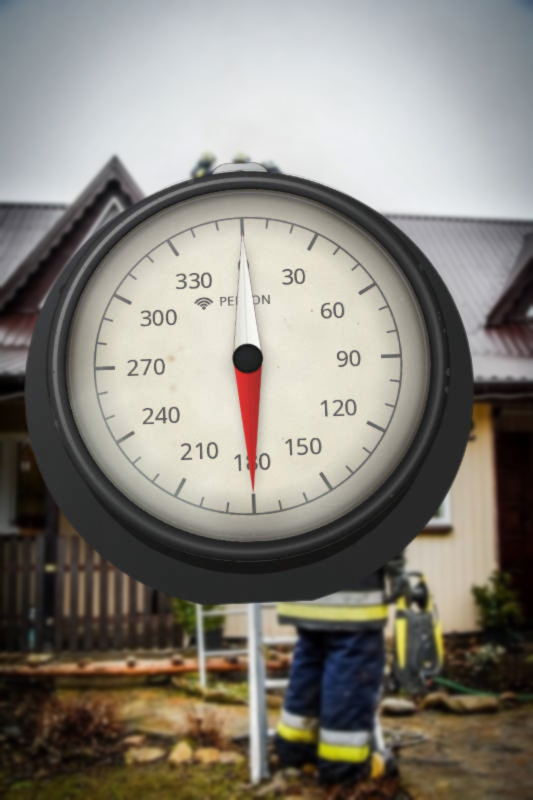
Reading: 180 °
